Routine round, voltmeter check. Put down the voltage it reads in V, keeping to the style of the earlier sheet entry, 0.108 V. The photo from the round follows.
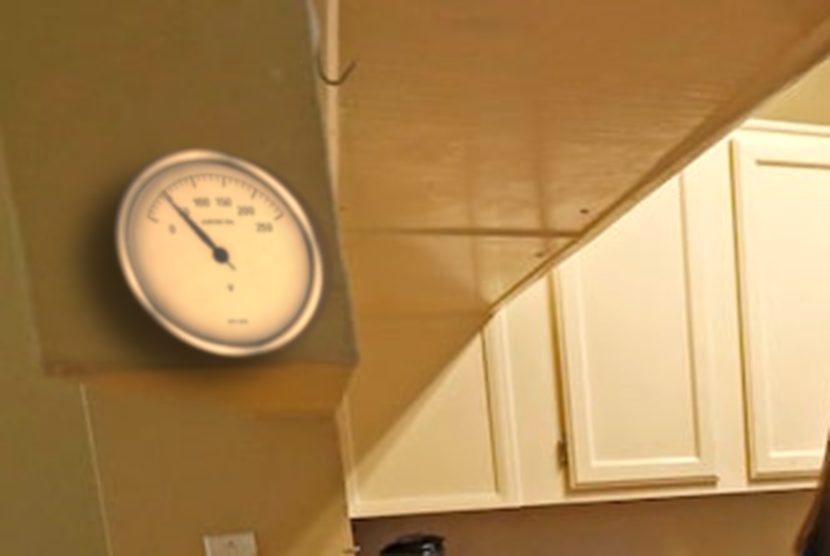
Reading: 50 V
